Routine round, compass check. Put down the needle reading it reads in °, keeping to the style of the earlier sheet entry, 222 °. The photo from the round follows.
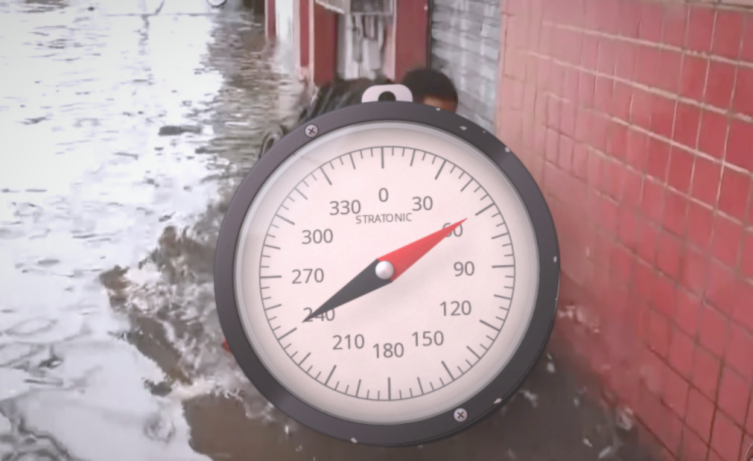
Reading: 60 °
